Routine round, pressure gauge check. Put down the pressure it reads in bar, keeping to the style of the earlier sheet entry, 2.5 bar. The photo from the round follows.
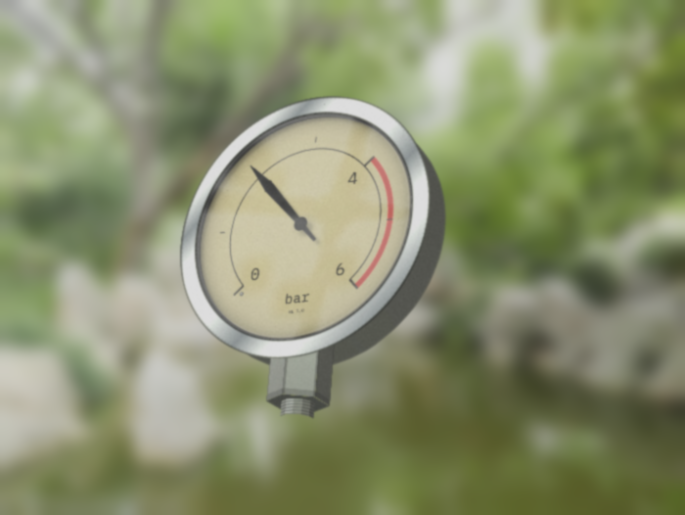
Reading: 2 bar
